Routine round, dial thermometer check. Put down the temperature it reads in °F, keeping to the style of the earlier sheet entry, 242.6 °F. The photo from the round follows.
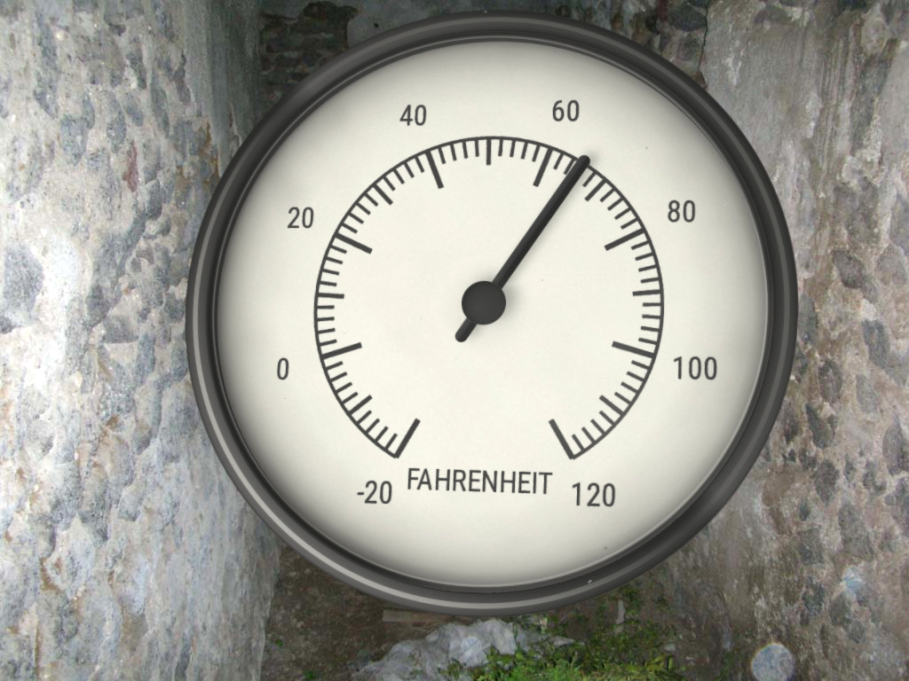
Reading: 66 °F
